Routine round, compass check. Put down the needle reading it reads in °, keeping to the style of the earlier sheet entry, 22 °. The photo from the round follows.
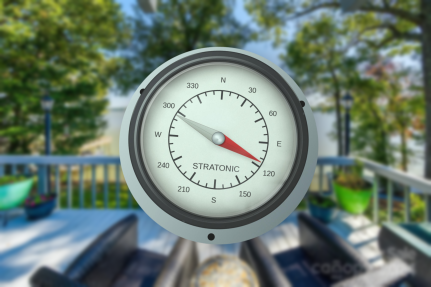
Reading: 115 °
